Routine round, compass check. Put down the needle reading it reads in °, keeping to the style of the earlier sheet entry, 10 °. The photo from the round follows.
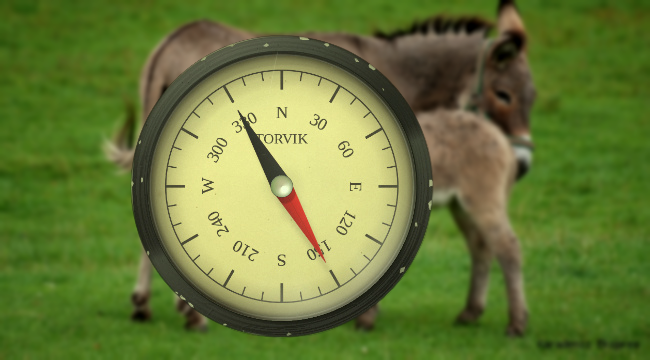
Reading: 150 °
